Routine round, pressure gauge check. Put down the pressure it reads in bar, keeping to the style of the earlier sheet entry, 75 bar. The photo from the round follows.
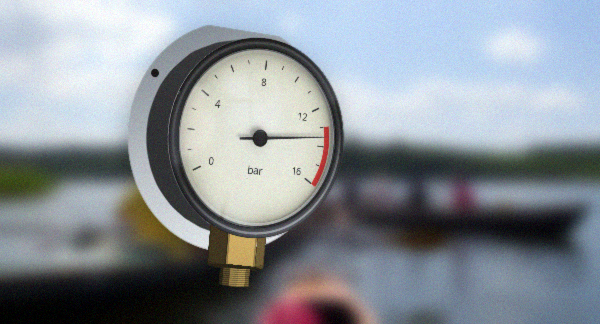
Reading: 13.5 bar
